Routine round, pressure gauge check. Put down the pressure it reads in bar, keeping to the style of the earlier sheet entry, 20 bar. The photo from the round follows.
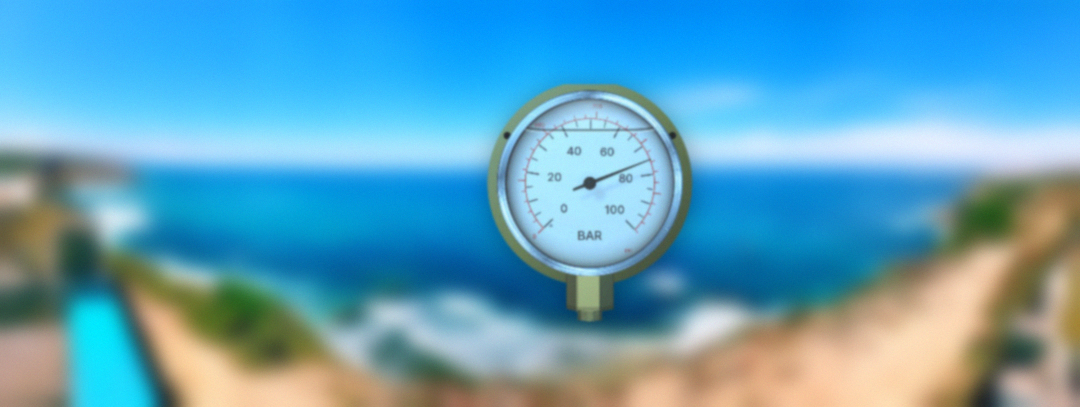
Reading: 75 bar
